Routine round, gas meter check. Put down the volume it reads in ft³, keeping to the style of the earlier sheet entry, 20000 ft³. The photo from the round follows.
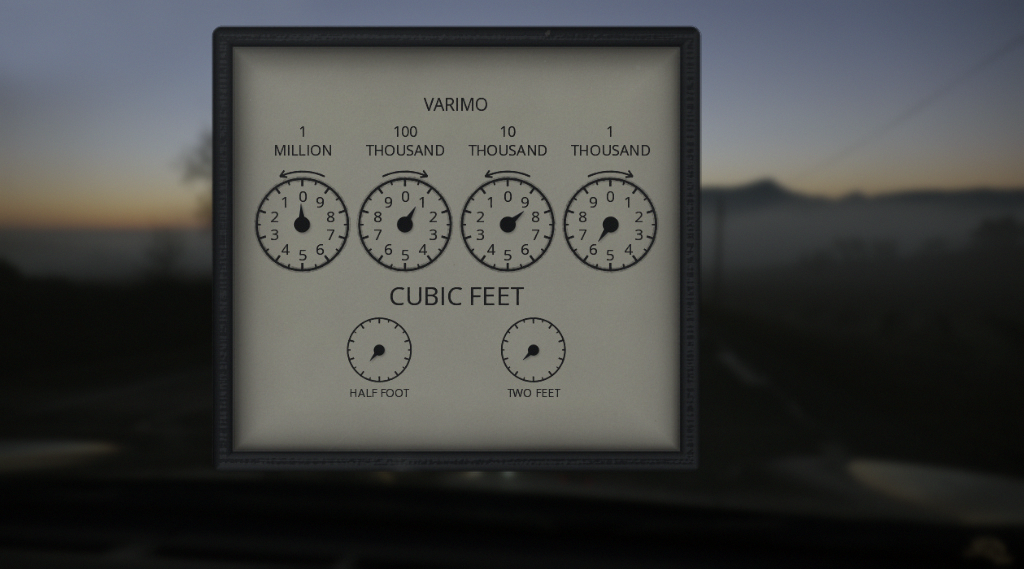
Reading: 8600 ft³
